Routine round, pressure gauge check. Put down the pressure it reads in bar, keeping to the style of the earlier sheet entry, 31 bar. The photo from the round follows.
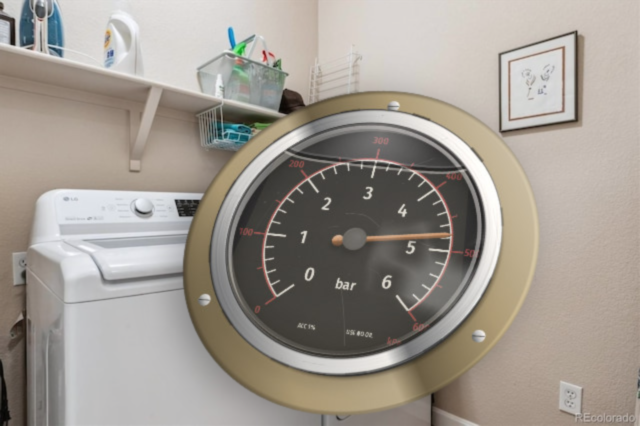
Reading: 4.8 bar
